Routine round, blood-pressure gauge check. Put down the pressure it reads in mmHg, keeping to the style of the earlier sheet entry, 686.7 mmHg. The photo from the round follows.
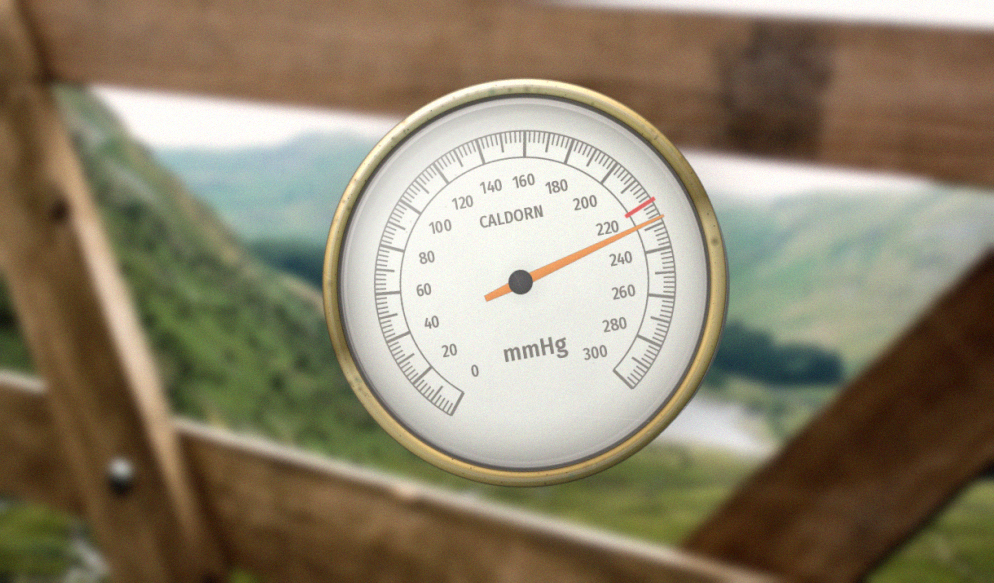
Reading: 228 mmHg
